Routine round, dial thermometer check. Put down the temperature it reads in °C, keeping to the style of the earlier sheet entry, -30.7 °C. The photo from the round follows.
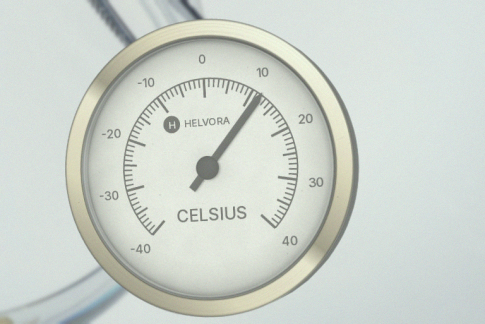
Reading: 12 °C
